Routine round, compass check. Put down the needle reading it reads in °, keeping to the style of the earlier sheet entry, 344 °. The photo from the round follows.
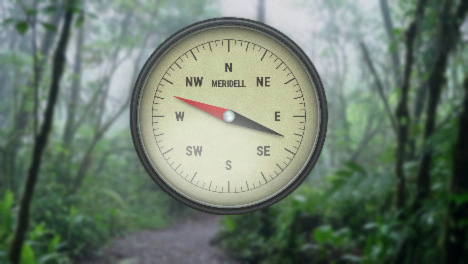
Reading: 290 °
